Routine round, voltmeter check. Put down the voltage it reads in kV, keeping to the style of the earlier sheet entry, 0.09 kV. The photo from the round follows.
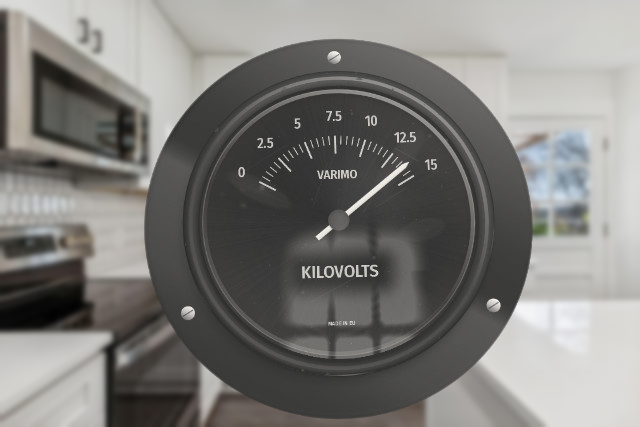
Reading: 14 kV
